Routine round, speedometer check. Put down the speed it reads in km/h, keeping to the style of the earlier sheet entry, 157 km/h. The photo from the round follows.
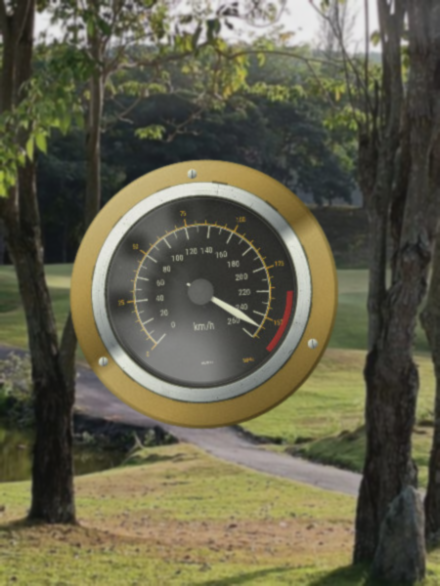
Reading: 250 km/h
